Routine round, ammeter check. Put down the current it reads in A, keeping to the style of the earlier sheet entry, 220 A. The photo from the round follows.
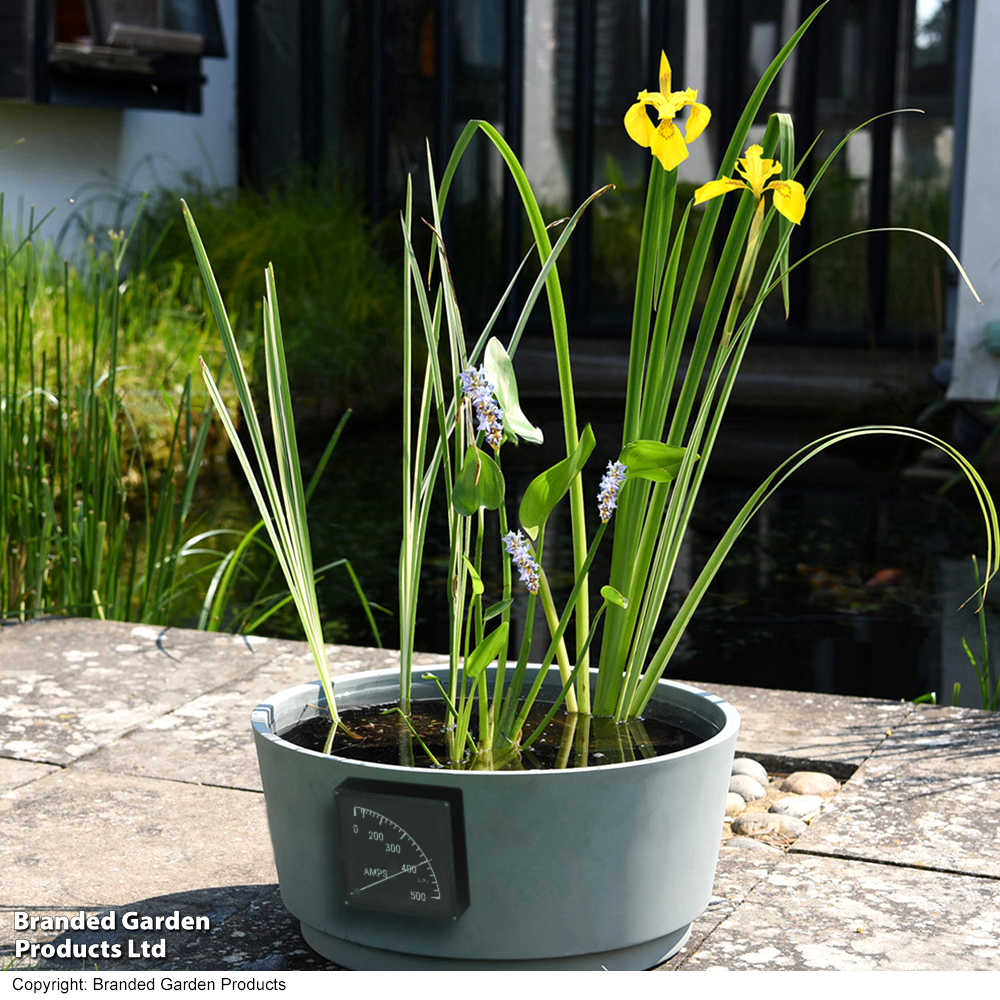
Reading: 400 A
